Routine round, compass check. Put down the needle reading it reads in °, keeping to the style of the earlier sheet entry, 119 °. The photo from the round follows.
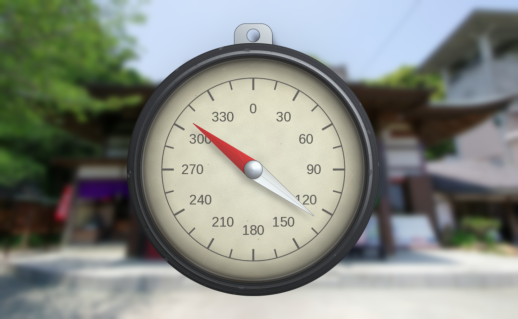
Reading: 307.5 °
